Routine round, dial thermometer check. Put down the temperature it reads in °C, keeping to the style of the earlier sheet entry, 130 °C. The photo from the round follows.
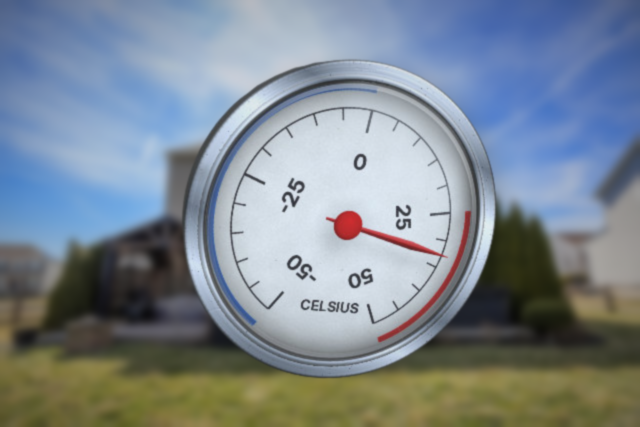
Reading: 32.5 °C
